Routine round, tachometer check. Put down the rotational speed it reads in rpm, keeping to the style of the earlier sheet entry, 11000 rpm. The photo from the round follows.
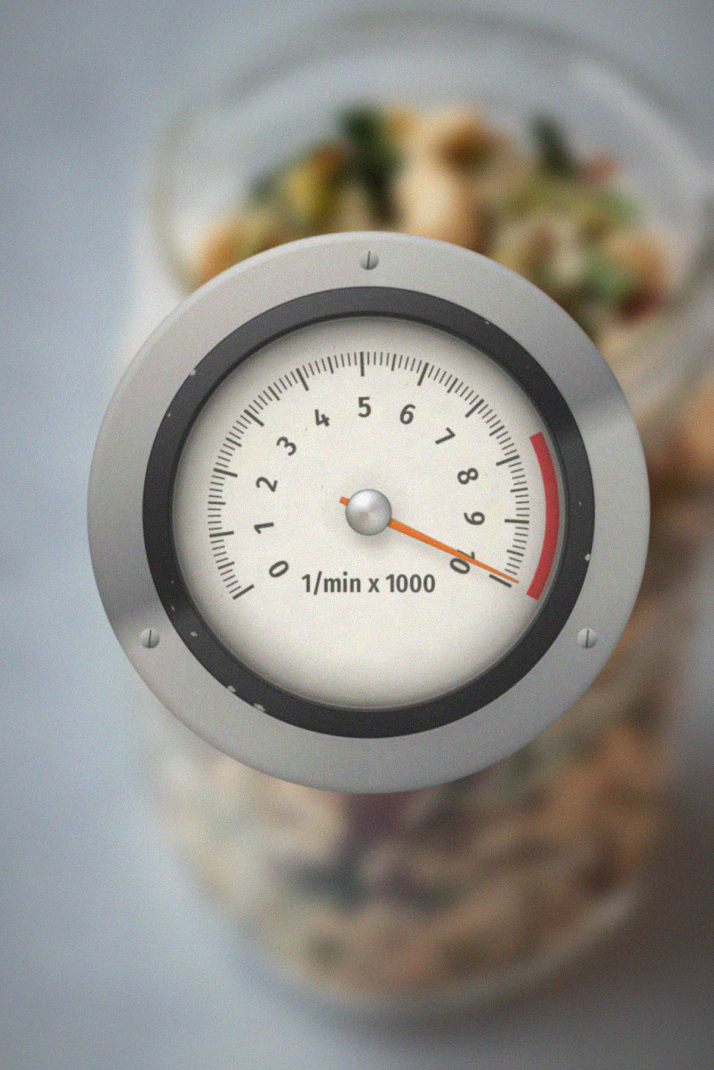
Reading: 9900 rpm
